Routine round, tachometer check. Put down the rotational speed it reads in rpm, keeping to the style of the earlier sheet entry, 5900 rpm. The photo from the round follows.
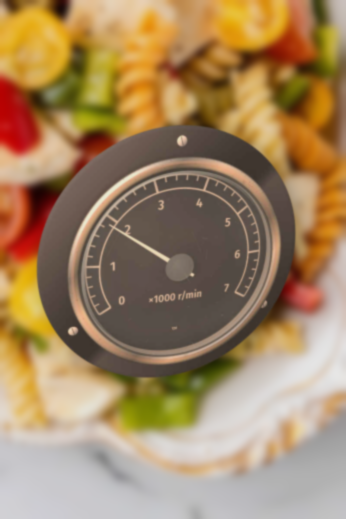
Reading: 1900 rpm
